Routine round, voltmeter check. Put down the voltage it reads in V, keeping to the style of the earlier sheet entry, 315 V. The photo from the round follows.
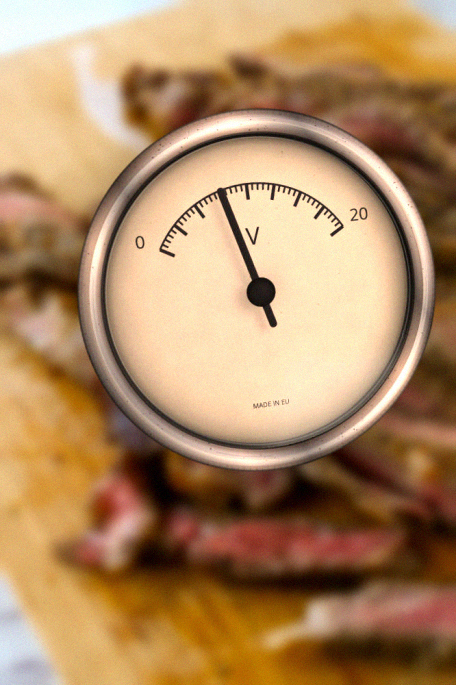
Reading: 7.5 V
